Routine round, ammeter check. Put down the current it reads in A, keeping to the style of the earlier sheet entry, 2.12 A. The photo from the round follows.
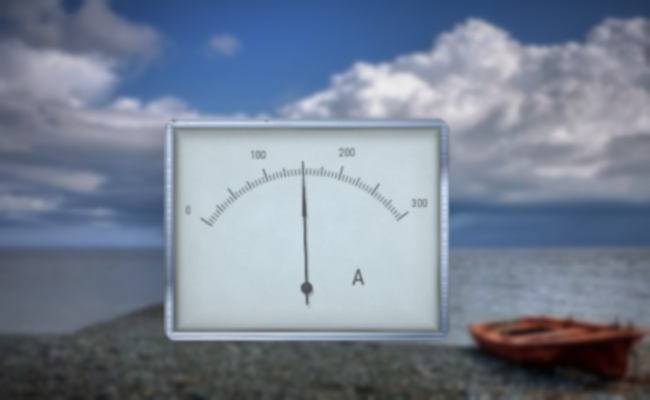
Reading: 150 A
